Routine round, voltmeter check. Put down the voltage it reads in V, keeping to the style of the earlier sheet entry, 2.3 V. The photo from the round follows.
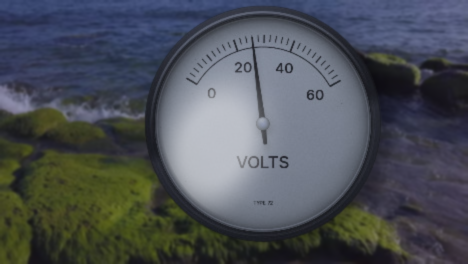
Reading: 26 V
